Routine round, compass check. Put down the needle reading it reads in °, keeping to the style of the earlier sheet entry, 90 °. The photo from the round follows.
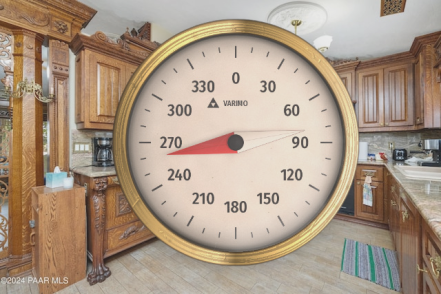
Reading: 260 °
